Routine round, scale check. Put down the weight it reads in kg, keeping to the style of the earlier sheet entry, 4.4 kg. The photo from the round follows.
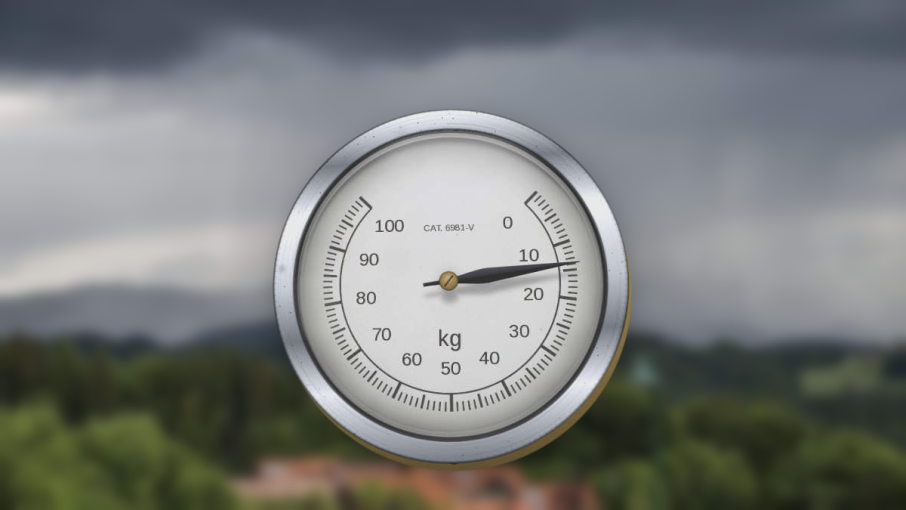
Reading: 14 kg
